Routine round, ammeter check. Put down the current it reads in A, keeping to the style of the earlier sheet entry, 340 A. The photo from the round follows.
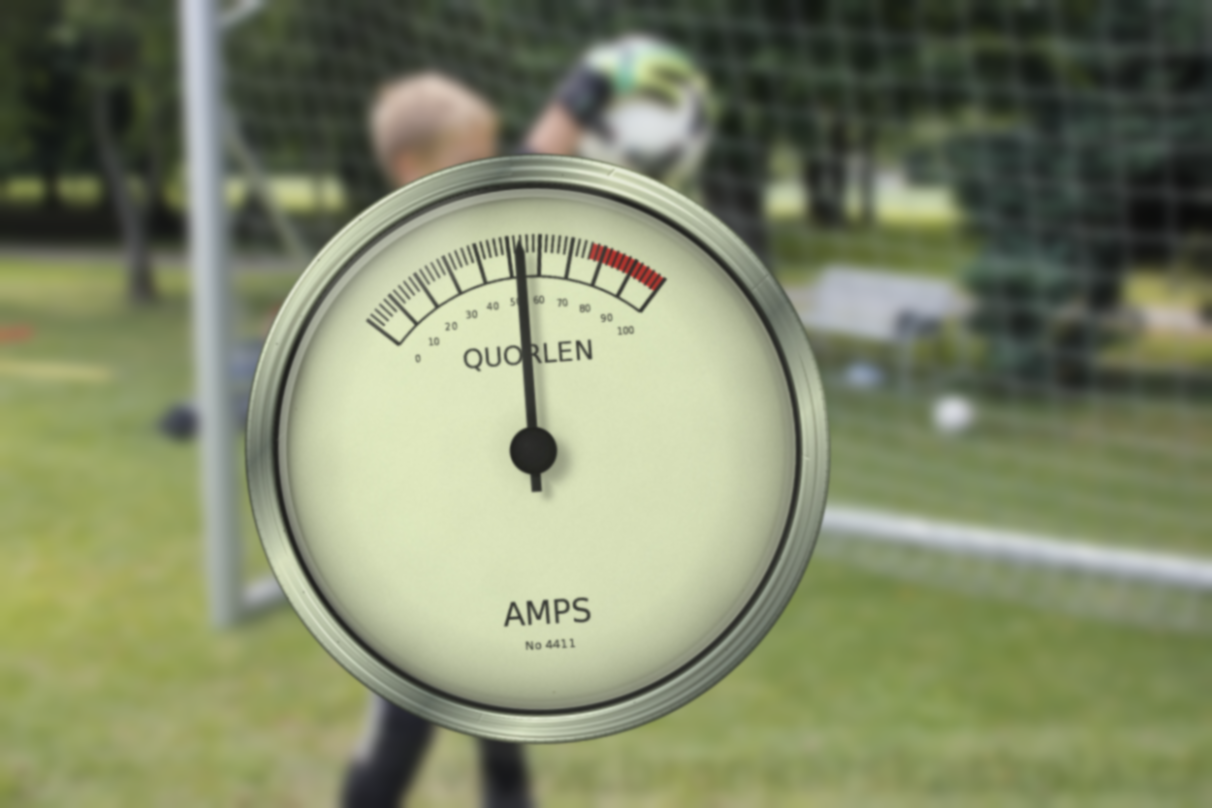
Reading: 54 A
